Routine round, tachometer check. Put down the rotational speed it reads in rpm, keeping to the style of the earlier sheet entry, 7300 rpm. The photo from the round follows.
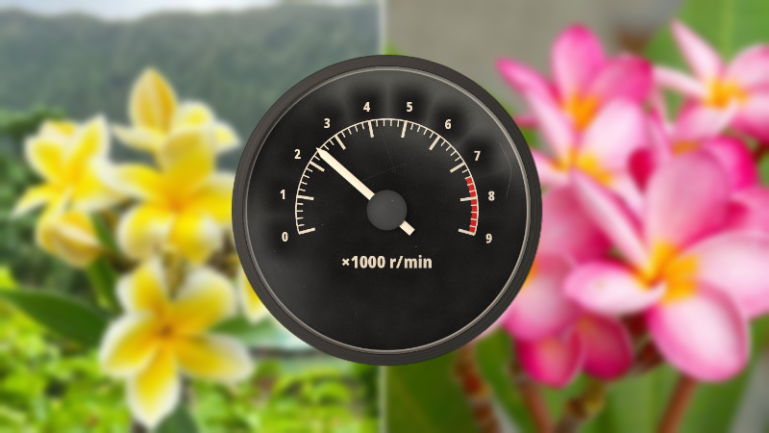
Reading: 2400 rpm
